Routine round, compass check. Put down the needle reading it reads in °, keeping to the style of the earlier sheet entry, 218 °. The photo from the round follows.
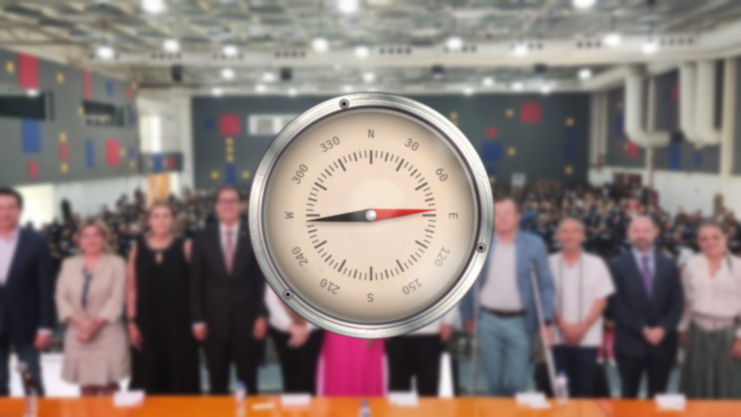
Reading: 85 °
